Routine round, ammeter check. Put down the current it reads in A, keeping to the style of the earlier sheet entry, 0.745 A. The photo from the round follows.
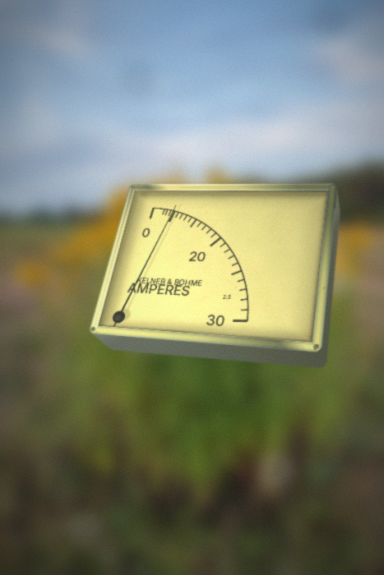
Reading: 10 A
